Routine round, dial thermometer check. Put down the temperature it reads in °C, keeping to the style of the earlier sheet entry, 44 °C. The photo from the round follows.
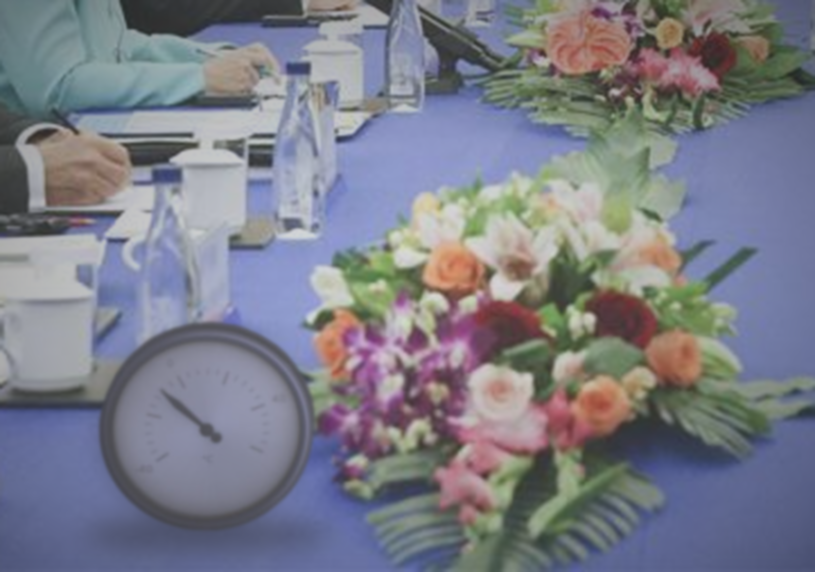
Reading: -8 °C
